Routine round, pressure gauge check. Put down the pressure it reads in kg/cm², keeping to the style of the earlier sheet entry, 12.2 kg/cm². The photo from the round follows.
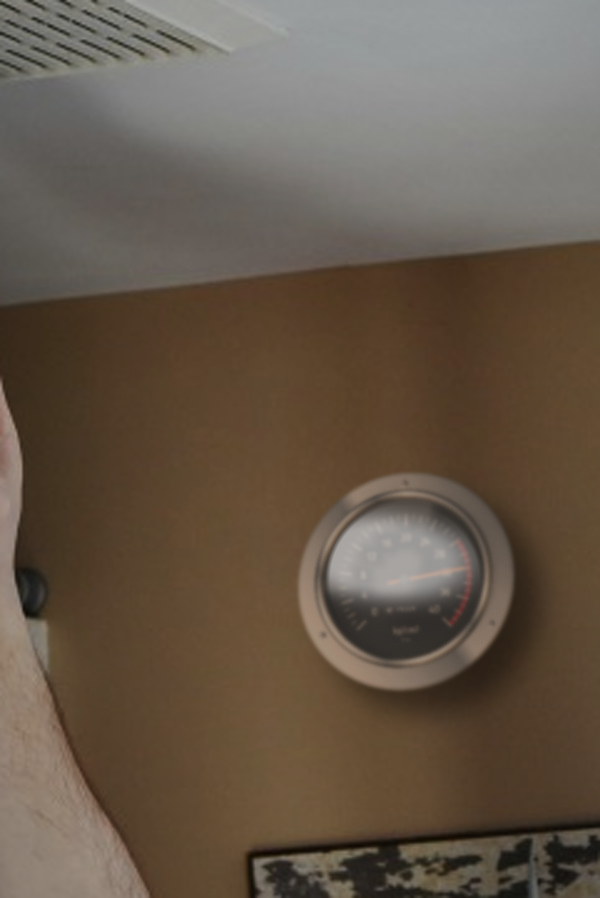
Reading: 32 kg/cm²
